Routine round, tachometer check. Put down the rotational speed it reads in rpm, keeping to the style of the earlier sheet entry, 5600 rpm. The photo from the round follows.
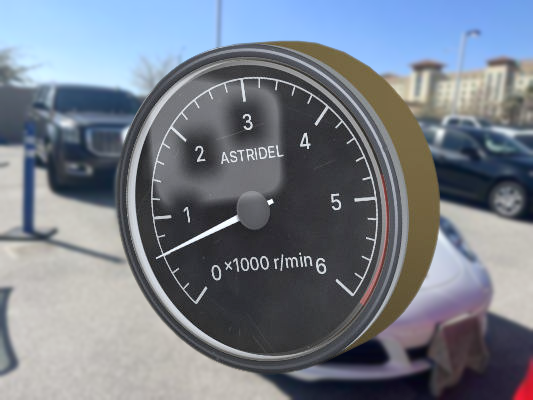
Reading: 600 rpm
